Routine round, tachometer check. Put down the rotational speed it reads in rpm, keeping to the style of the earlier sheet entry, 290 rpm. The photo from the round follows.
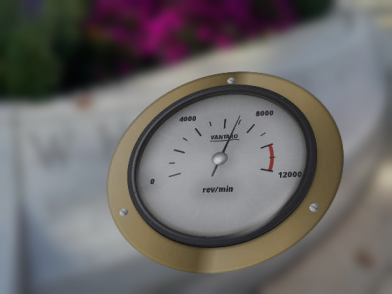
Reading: 7000 rpm
